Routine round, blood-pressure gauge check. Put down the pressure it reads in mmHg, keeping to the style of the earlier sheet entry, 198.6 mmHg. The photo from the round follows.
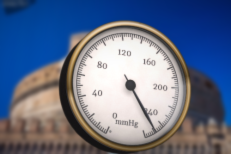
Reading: 250 mmHg
